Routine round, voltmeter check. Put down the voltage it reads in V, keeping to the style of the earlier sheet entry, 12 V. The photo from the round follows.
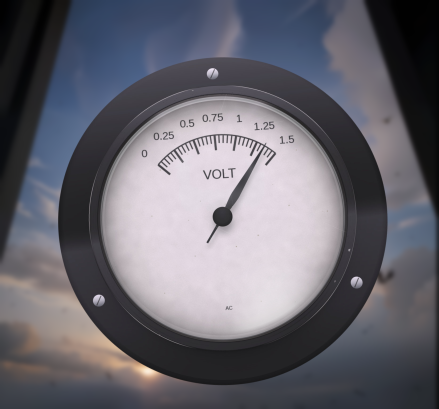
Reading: 1.35 V
